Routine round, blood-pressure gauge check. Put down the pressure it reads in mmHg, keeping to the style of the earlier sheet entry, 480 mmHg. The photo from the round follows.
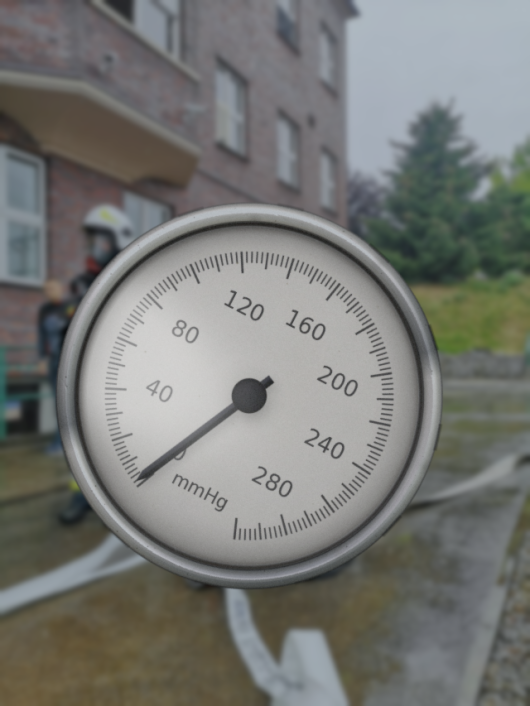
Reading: 2 mmHg
